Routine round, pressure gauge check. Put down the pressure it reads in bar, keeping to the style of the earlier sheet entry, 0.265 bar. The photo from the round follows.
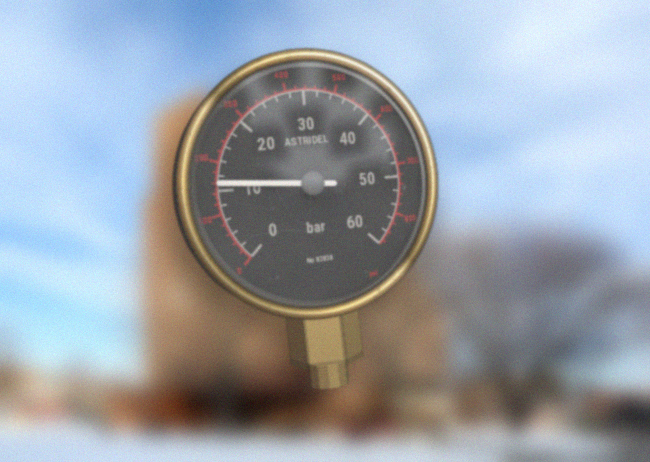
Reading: 11 bar
